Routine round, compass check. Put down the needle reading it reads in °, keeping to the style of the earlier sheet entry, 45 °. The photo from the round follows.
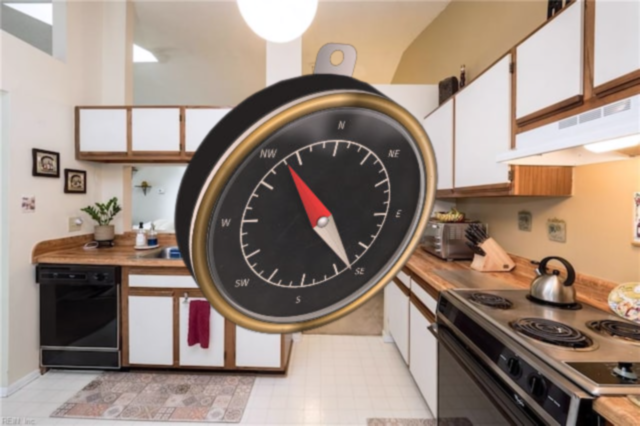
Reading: 320 °
